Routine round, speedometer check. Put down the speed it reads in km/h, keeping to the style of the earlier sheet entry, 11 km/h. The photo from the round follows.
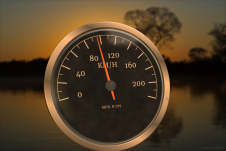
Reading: 95 km/h
